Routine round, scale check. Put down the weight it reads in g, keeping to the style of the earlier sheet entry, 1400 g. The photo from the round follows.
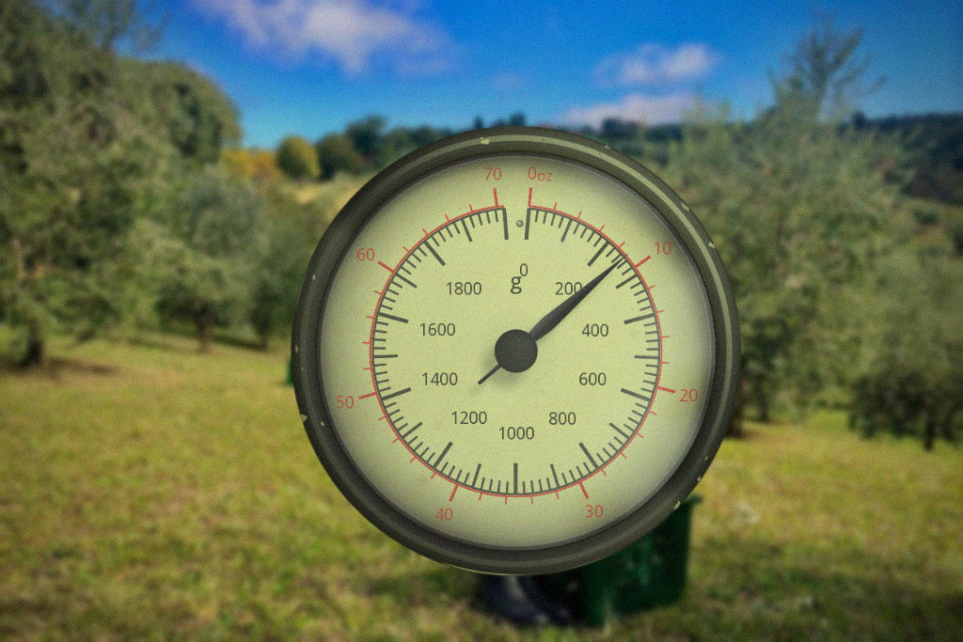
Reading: 250 g
